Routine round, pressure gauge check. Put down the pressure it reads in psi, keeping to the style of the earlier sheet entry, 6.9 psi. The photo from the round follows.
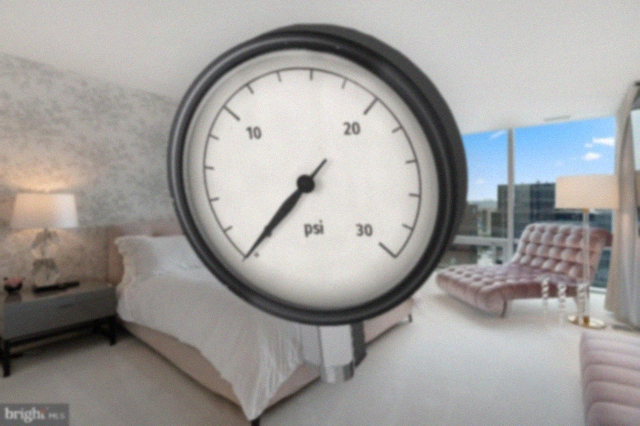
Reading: 0 psi
